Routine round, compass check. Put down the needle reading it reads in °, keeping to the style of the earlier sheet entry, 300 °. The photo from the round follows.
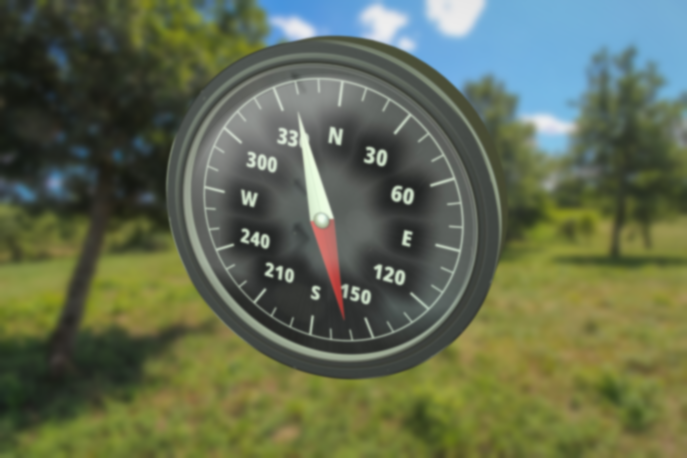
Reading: 160 °
